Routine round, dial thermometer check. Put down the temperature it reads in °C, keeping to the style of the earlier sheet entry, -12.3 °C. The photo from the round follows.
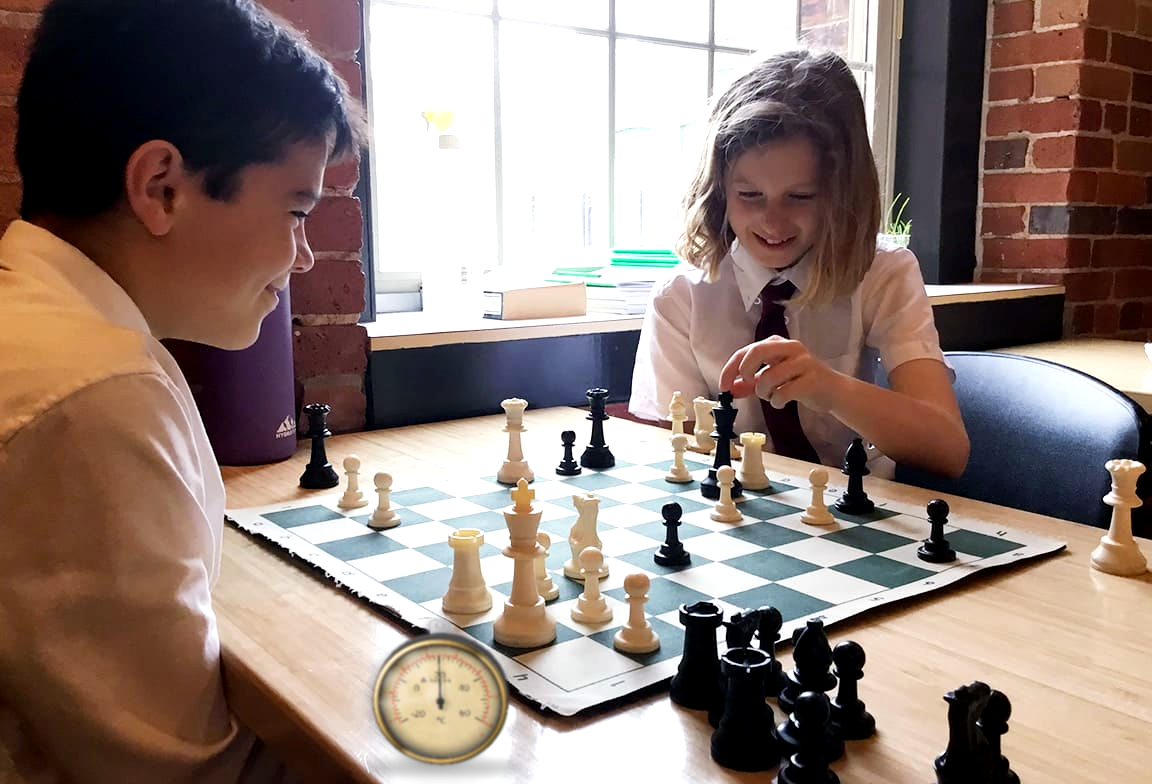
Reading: 20 °C
